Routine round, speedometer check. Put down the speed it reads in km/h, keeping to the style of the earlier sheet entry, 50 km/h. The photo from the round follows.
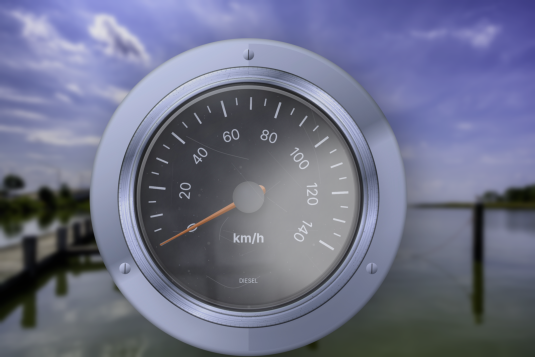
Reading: 0 km/h
